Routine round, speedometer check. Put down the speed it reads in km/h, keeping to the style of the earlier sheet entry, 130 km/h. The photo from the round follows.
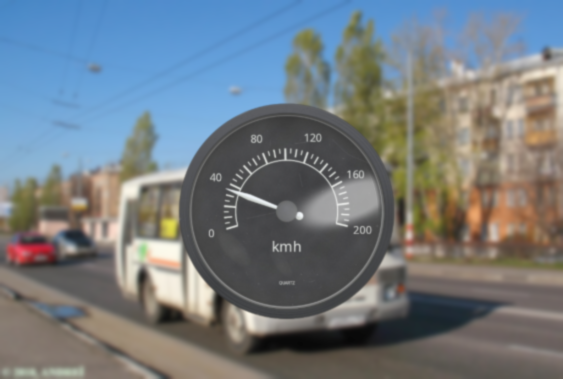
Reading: 35 km/h
